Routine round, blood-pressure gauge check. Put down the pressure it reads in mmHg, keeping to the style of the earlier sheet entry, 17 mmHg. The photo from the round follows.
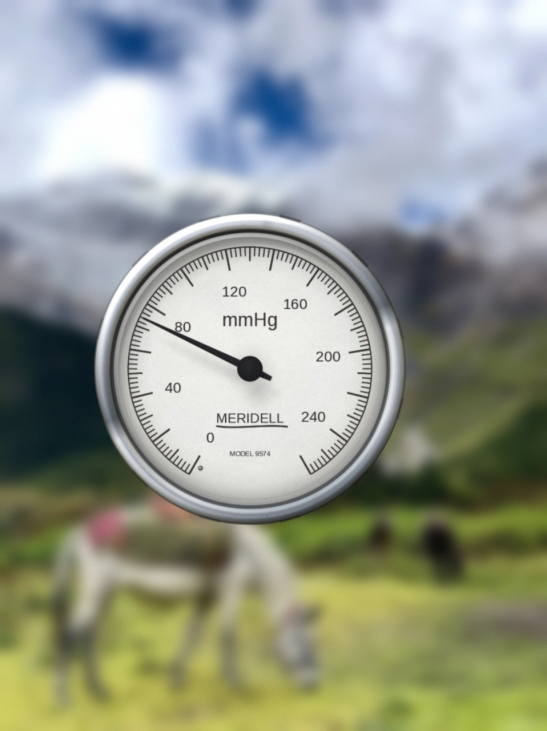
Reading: 74 mmHg
